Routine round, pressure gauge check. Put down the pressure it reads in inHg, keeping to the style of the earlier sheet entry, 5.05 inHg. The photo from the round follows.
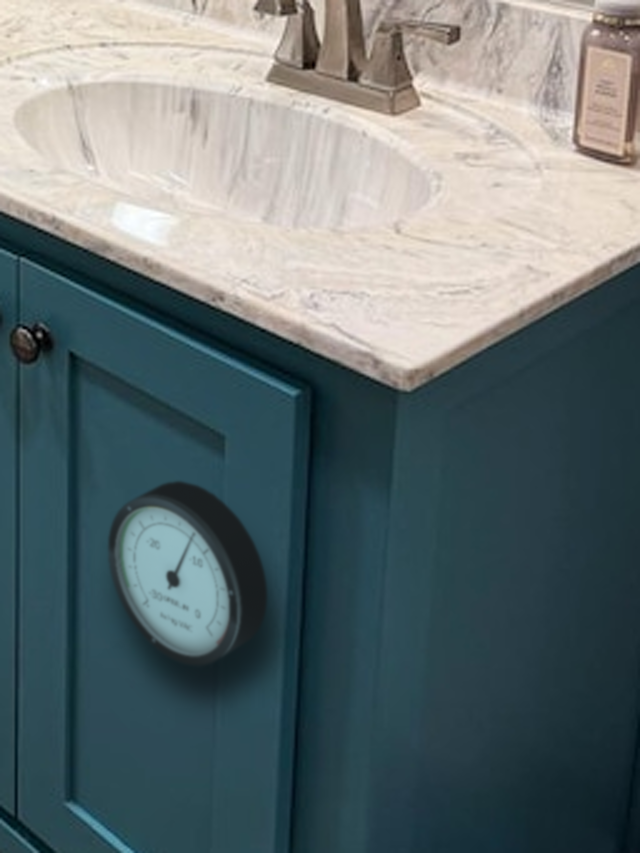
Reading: -12 inHg
